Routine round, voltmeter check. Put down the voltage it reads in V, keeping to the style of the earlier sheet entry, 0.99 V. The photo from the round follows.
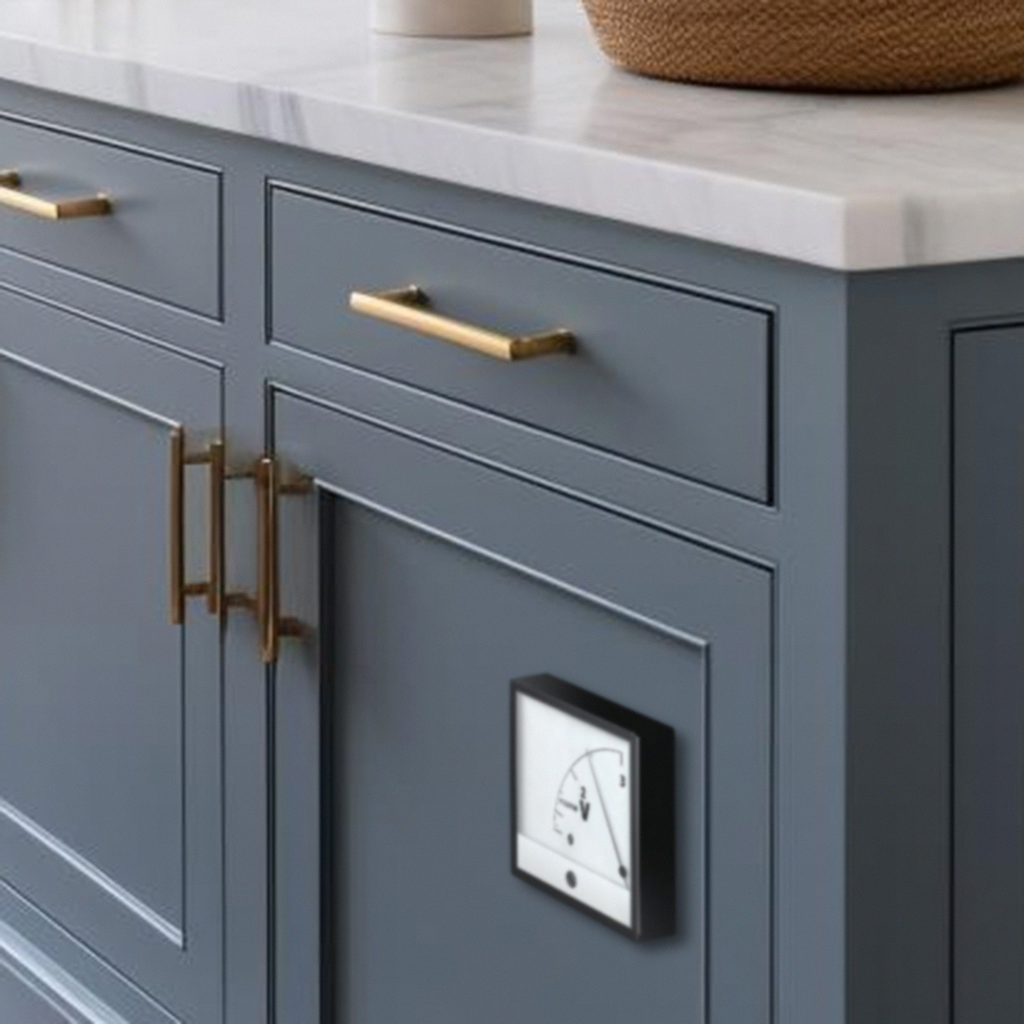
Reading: 2.5 V
